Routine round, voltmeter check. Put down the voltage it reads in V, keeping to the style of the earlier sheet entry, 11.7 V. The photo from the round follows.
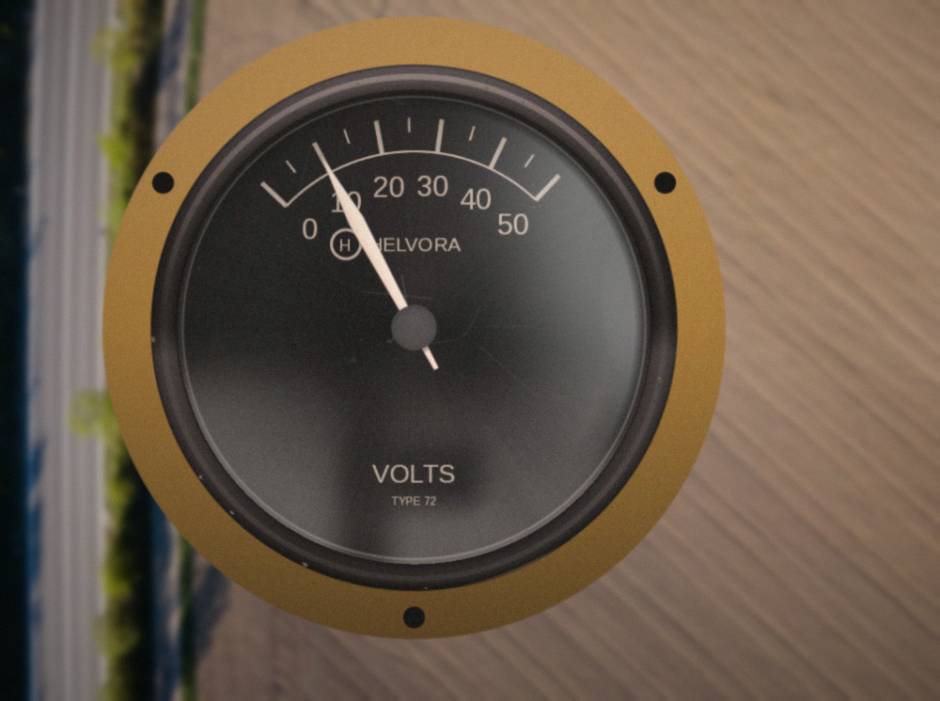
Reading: 10 V
